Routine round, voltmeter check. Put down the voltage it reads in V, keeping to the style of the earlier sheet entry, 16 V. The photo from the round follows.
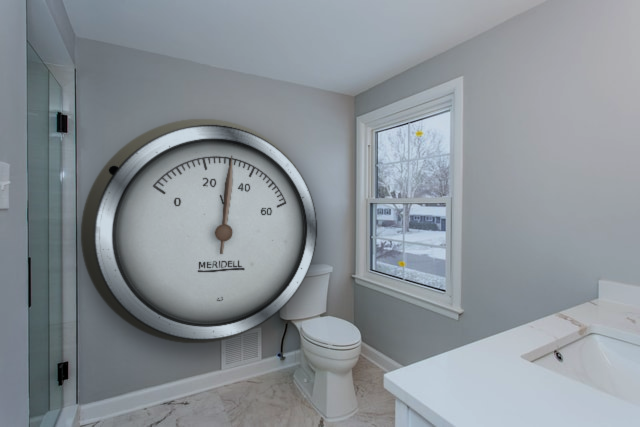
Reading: 30 V
